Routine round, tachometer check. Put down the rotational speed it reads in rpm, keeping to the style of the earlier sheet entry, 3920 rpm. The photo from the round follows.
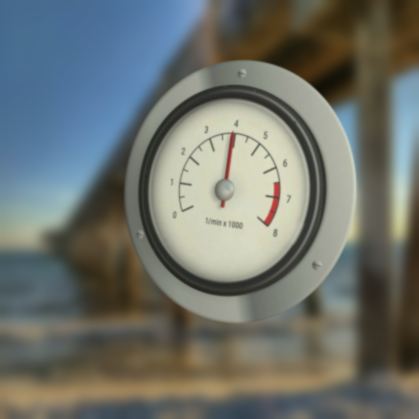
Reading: 4000 rpm
